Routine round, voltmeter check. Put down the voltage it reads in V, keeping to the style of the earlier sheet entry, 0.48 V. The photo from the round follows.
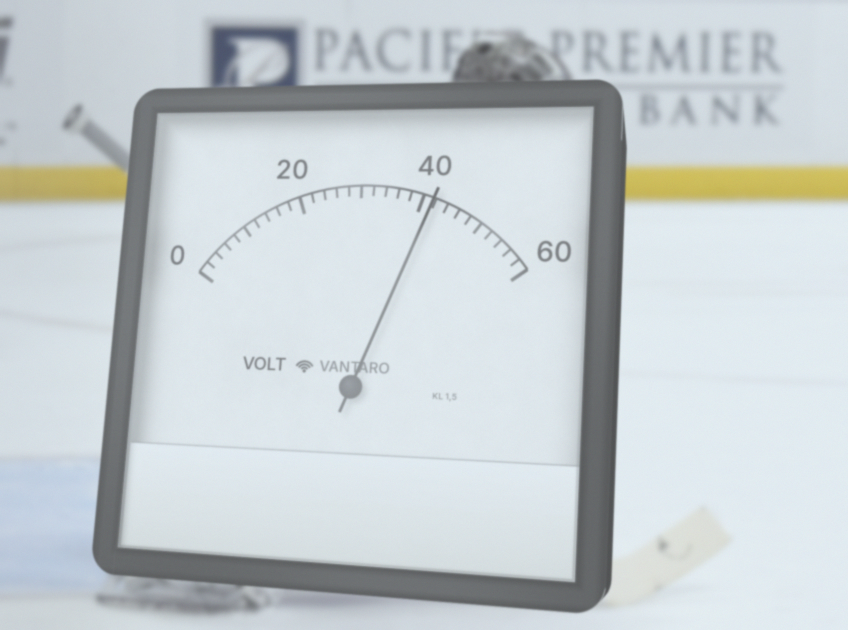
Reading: 42 V
